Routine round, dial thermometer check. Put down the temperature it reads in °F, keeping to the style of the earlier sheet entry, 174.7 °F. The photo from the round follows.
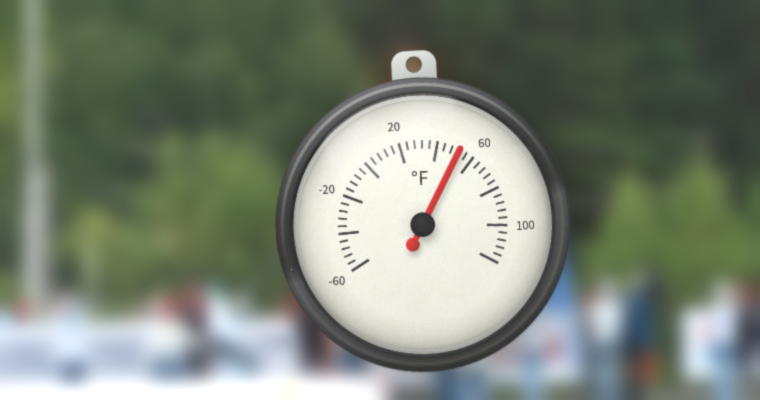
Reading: 52 °F
